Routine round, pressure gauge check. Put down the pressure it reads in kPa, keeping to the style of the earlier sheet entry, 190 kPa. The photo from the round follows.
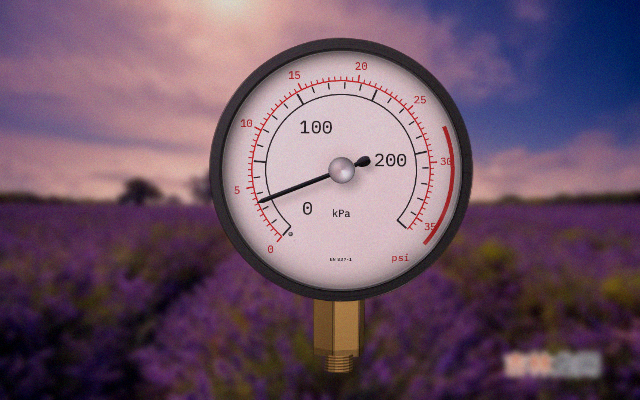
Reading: 25 kPa
